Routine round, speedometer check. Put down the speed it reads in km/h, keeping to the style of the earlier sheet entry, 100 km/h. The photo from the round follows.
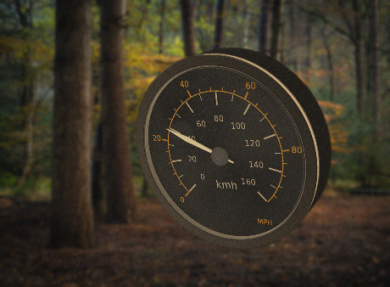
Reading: 40 km/h
